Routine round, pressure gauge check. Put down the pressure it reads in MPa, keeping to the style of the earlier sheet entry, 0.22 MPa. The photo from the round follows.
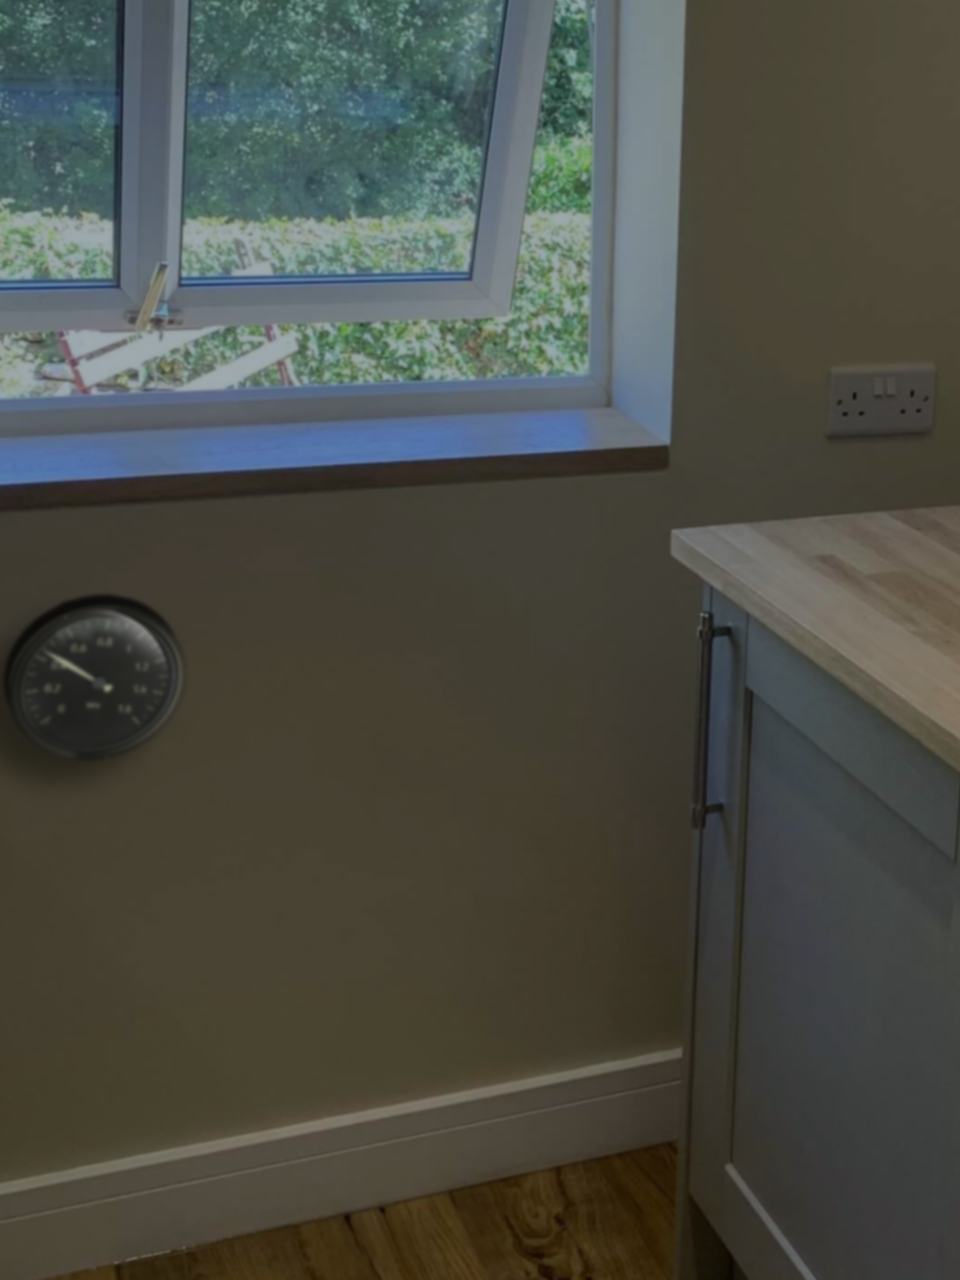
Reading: 0.45 MPa
